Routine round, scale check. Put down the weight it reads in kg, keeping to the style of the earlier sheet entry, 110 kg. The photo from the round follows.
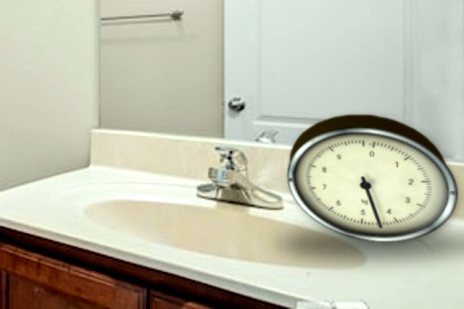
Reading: 4.5 kg
